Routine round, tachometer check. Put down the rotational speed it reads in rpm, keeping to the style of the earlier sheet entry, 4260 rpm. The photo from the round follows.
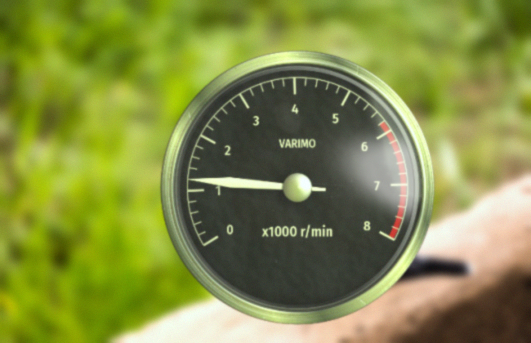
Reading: 1200 rpm
